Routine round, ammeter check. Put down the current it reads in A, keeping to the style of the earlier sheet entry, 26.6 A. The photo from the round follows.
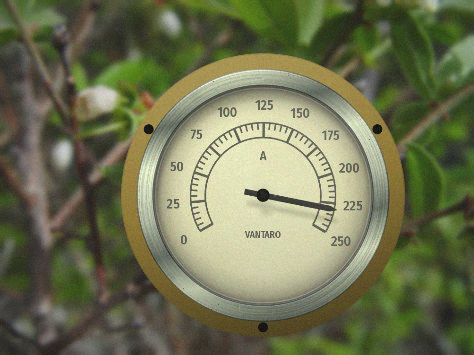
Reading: 230 A
